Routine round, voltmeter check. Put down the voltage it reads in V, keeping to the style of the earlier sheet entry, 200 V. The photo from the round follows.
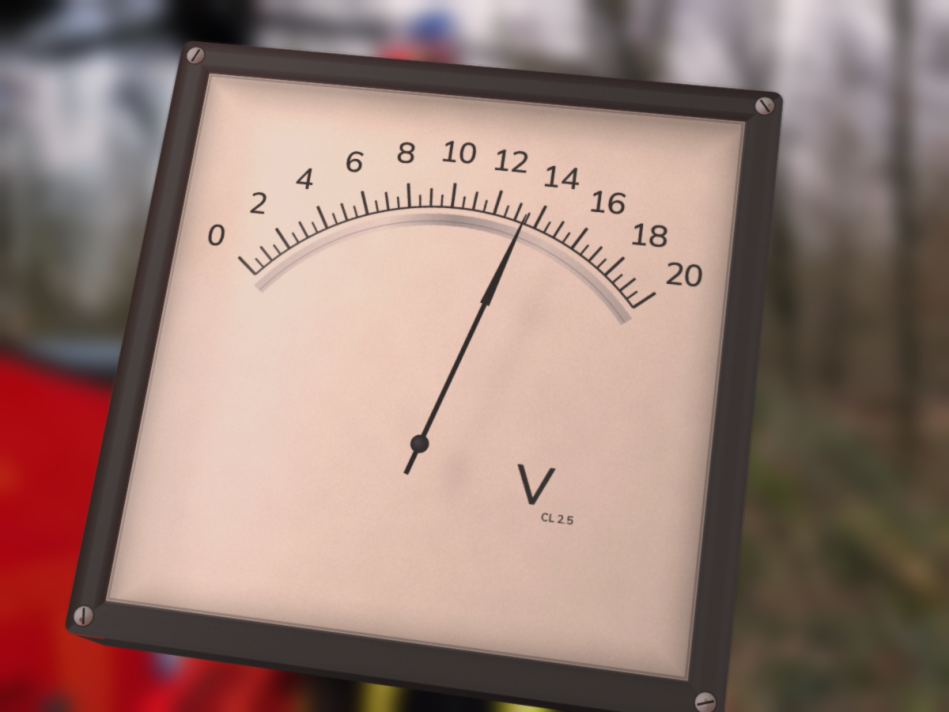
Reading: 13.5 V
